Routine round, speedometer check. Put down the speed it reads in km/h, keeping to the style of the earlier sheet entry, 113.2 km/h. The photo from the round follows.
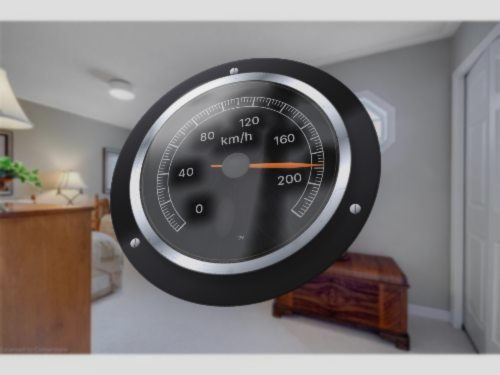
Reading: 190 km/h
